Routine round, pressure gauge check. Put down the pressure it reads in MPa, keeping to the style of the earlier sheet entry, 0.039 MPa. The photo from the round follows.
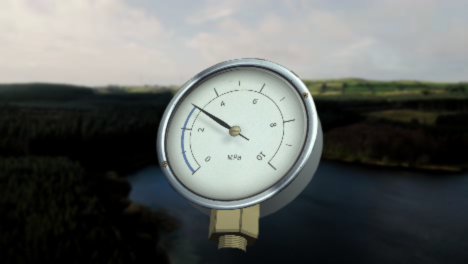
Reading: 3 MPa
